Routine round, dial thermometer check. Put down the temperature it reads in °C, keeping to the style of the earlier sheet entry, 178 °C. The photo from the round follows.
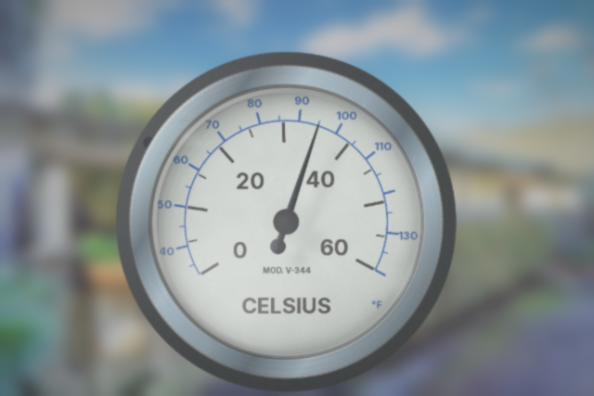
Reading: 35 °C
